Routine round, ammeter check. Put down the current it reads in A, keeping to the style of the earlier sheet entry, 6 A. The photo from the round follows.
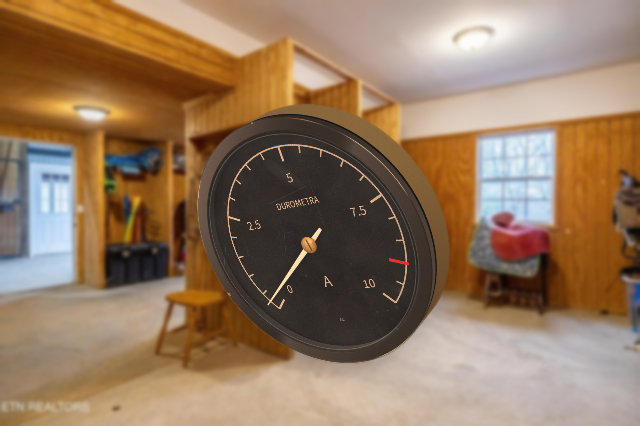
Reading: 0.25 A
